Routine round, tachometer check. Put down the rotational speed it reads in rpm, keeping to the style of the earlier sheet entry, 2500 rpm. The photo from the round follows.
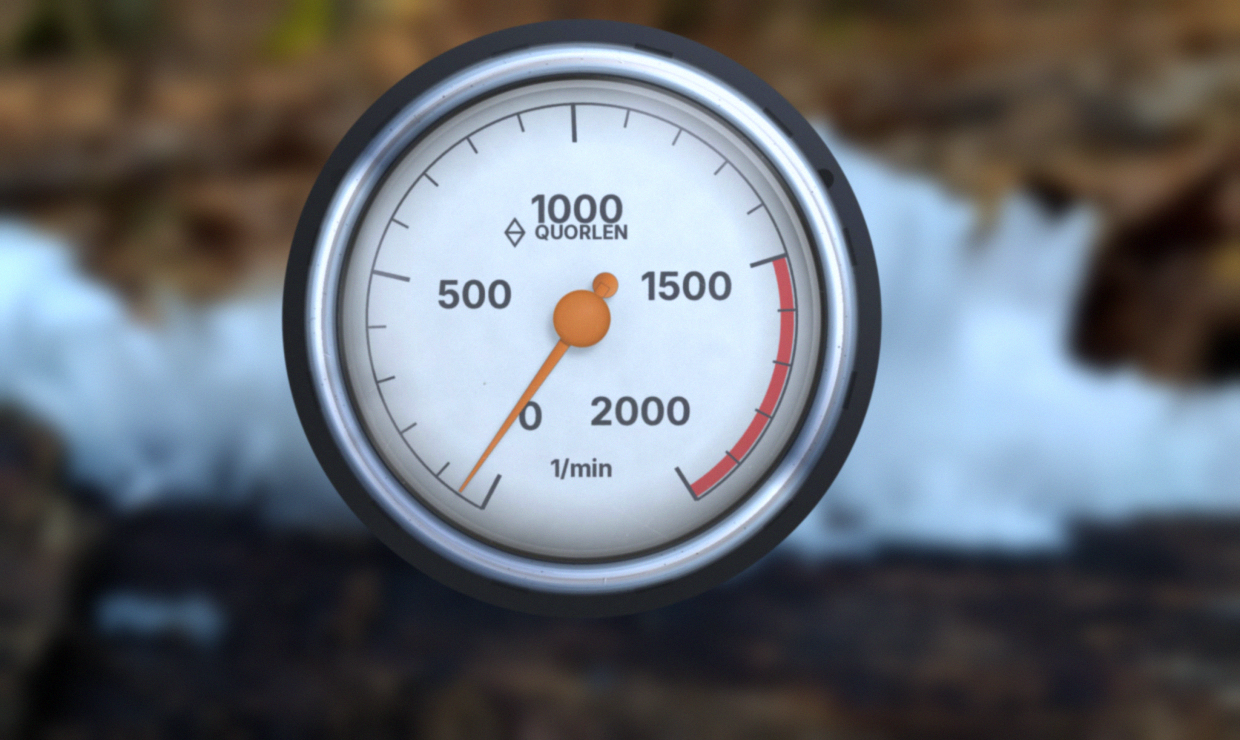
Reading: 50 rpm
